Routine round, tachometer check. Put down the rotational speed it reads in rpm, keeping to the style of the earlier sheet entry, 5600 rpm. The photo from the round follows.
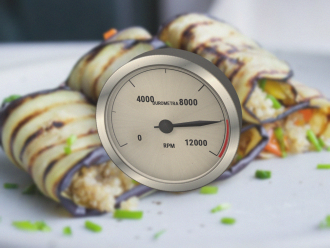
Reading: 10000 rpm
